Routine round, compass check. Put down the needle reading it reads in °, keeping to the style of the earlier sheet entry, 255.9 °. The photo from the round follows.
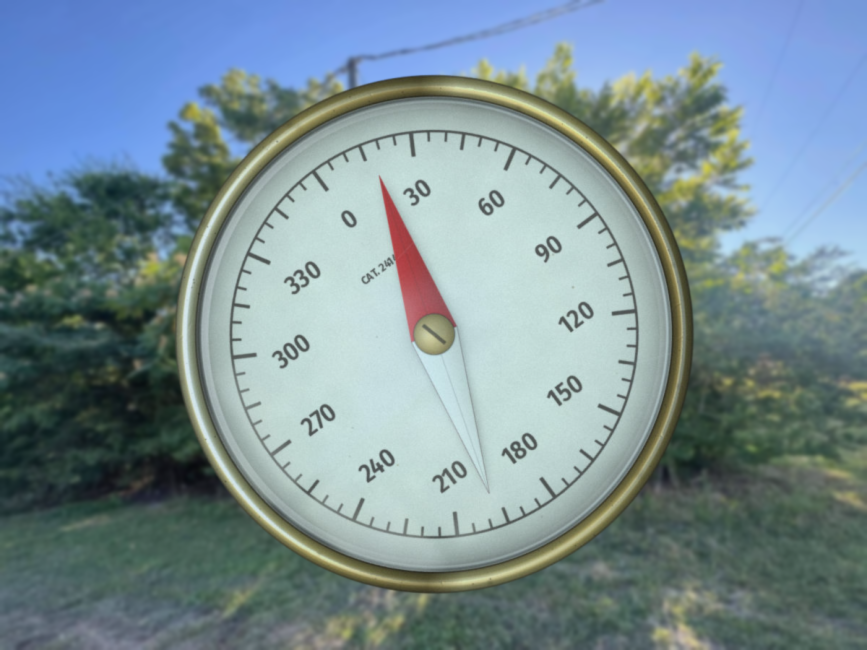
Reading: 17.5 °
